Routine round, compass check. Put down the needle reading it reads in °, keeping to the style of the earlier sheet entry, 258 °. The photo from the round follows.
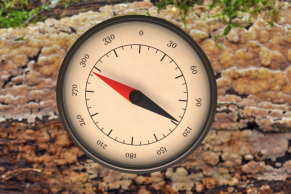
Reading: 295 °
